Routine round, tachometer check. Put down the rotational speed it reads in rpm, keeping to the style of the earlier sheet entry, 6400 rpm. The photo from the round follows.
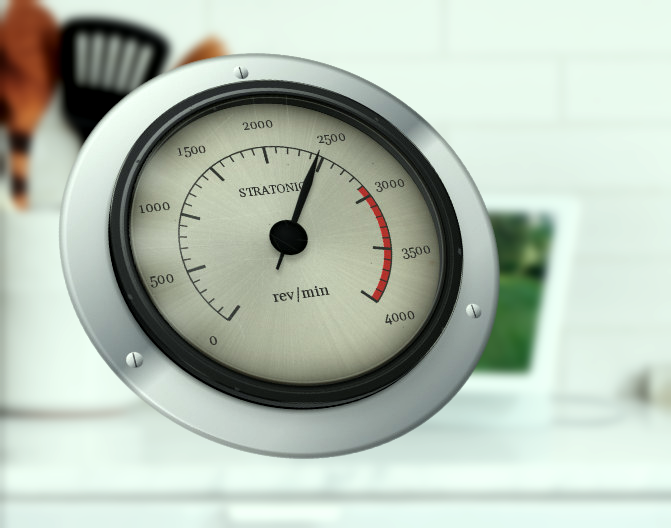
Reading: 2450 rpm
